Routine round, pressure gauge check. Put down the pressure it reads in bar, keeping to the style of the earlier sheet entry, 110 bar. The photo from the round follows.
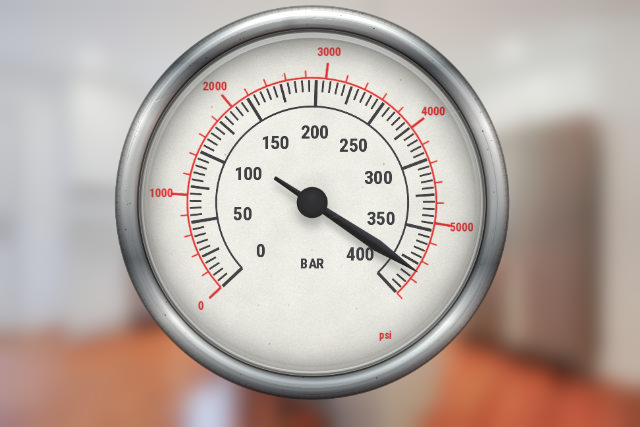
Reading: 380 bar
